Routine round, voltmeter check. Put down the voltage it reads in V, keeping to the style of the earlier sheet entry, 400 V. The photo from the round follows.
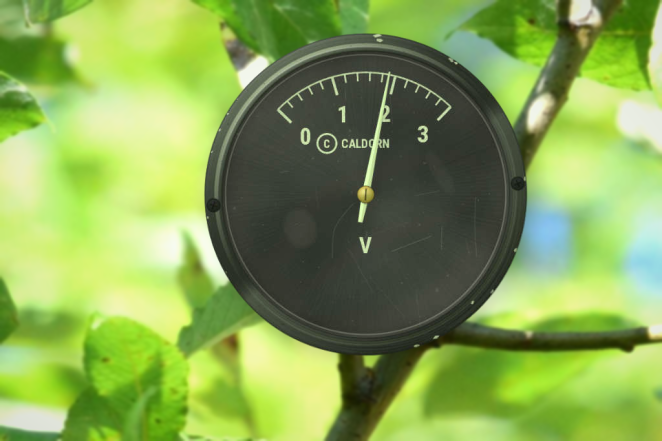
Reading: 1.9 V
